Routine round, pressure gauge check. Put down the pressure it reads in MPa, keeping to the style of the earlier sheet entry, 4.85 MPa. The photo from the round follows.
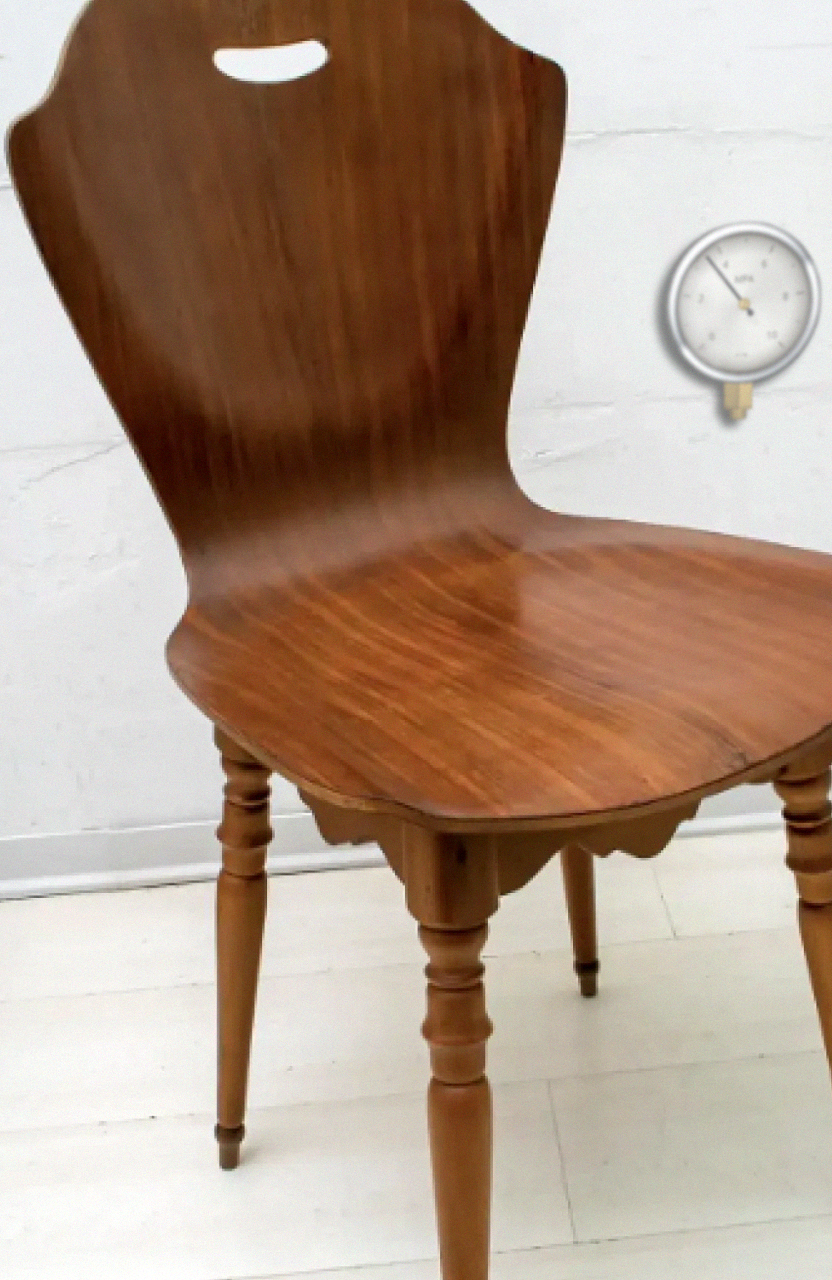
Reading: 3.5 MPa
